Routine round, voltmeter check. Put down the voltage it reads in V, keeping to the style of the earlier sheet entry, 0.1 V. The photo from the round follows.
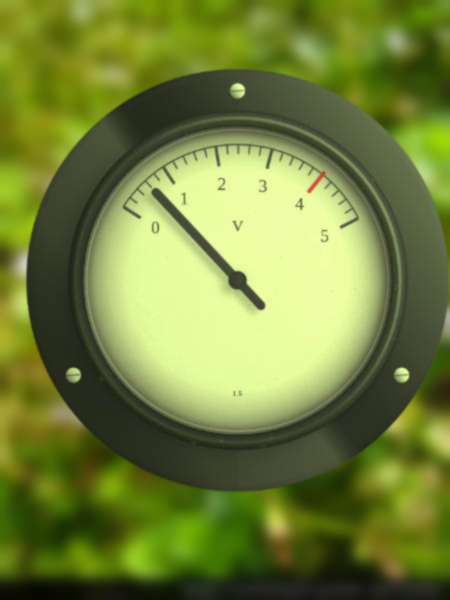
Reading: 0.6 V
